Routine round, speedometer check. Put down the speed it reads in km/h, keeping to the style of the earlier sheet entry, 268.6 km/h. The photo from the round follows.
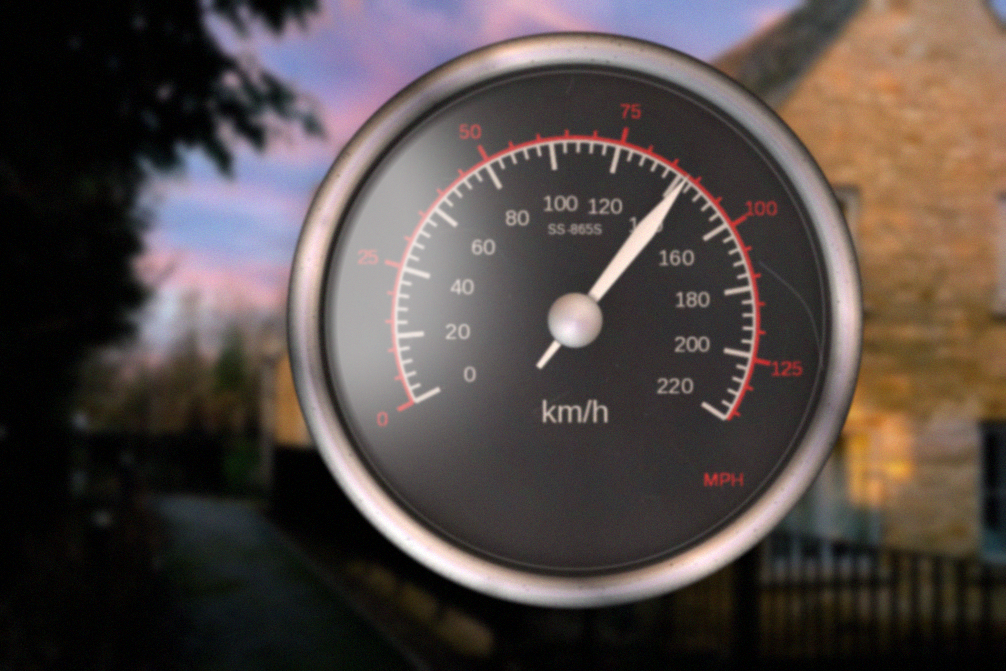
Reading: 142 km/h
